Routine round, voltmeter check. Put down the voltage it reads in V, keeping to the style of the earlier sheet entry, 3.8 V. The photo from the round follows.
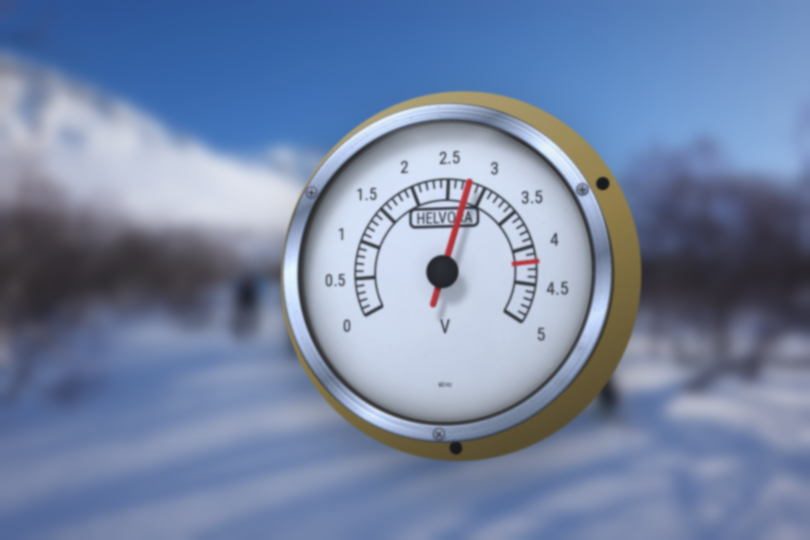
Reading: 2.8 V
